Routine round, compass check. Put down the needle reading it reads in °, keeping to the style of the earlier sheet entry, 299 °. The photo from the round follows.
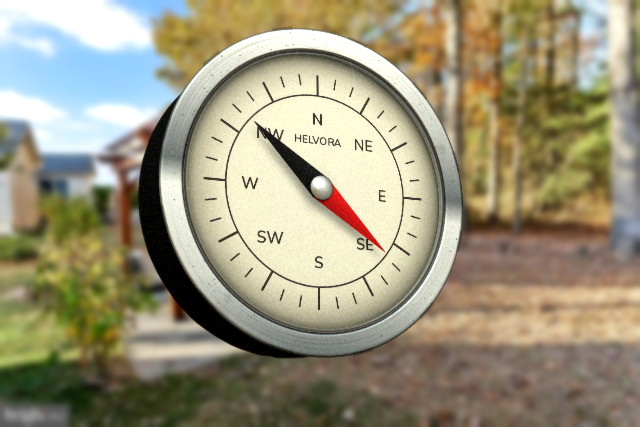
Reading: 130 °
